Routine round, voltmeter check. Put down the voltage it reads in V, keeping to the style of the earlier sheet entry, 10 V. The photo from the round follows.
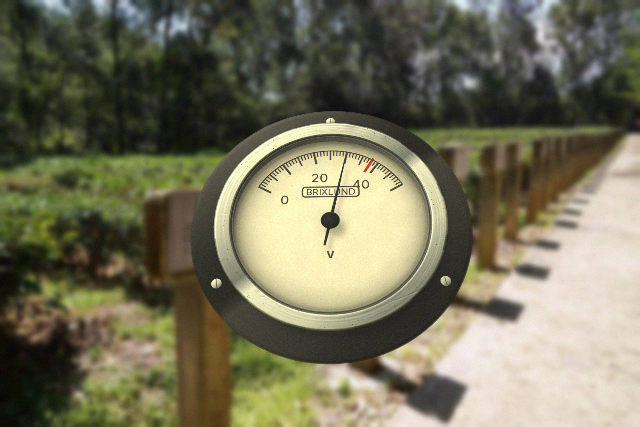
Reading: 30 V
